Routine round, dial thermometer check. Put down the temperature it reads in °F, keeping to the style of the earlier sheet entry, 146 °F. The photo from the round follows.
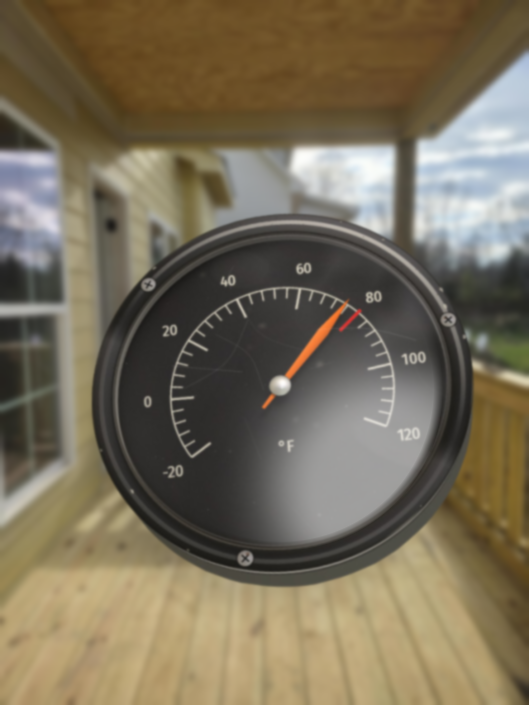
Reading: 76 °F
